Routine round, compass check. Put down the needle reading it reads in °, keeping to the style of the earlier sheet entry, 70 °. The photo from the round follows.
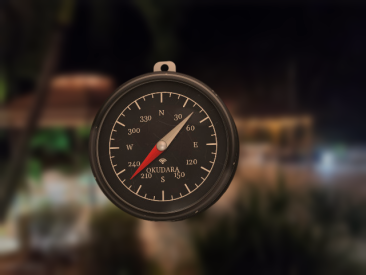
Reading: 225 °
